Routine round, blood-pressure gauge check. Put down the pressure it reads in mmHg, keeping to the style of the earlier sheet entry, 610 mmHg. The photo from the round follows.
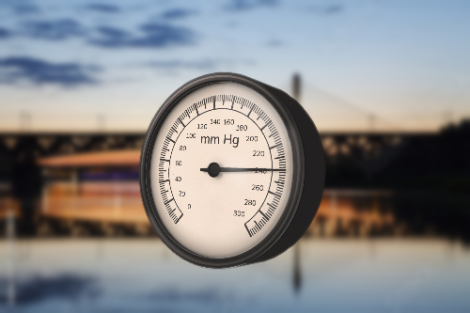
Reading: 240 mmHg
